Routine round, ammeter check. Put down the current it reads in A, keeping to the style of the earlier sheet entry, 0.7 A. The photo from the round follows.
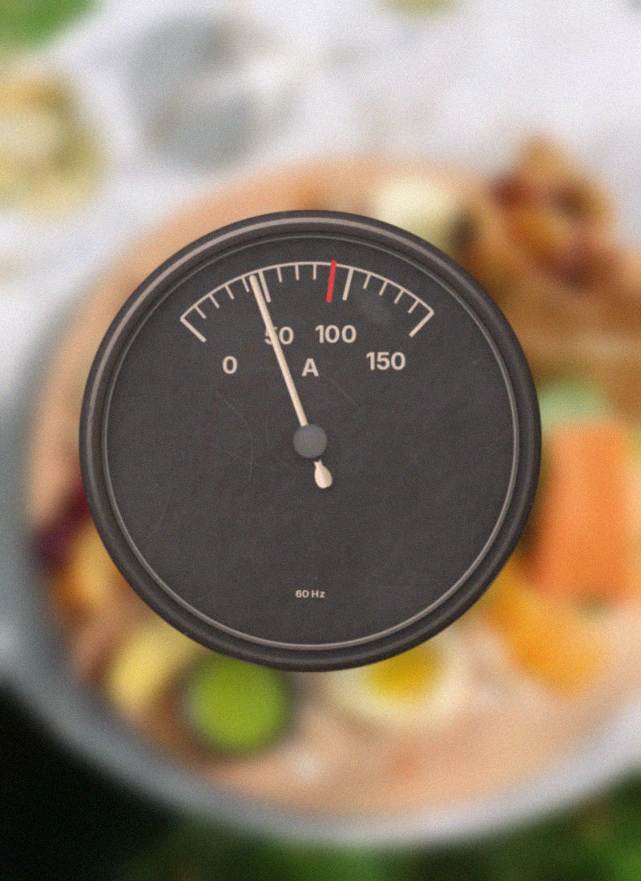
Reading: 45 A
